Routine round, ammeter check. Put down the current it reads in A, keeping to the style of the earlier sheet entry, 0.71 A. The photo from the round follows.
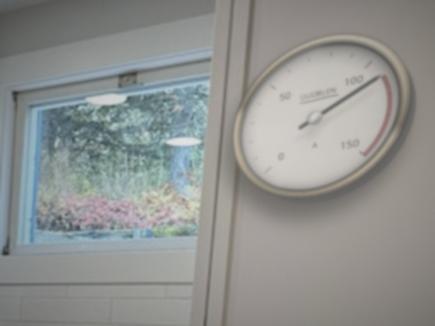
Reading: 110 A
